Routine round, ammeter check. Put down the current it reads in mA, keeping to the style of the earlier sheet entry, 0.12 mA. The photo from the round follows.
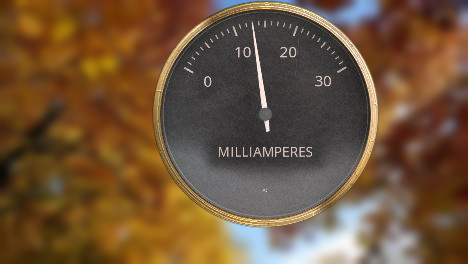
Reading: 13 mA
